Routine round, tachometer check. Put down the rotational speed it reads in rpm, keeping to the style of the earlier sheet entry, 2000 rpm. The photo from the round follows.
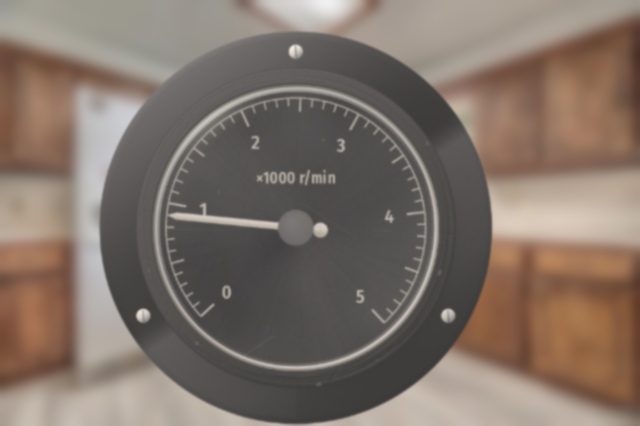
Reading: 900 rpm
